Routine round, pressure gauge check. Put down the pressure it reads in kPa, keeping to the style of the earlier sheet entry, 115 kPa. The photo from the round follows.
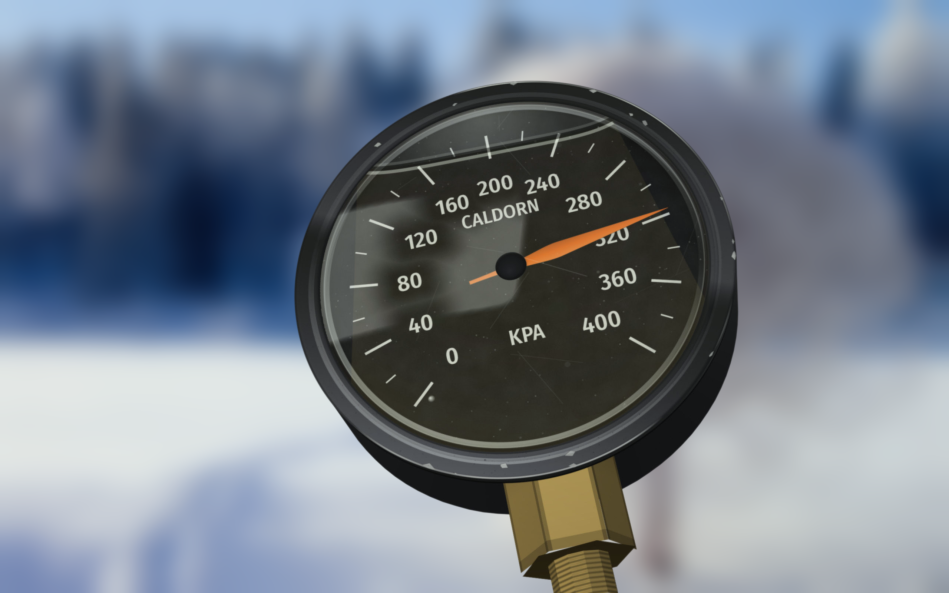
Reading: 320 kPa
